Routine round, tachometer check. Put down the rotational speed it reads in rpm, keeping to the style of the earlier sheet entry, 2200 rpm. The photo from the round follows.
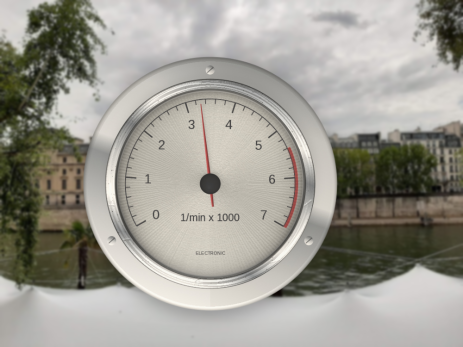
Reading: 3300 rpm
